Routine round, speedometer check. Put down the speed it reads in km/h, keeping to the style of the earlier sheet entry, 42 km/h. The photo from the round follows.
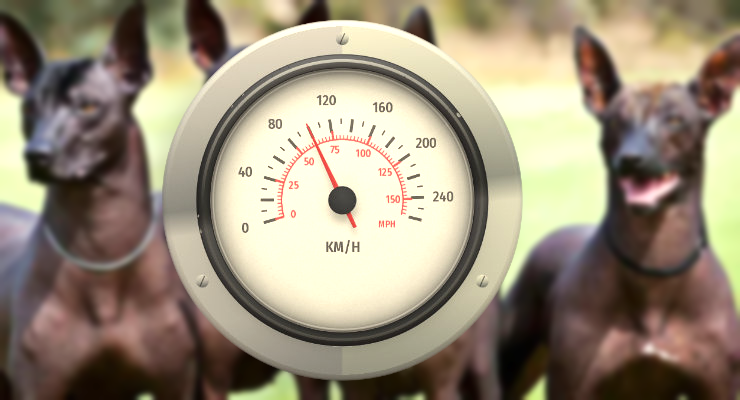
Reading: 100 km/h
